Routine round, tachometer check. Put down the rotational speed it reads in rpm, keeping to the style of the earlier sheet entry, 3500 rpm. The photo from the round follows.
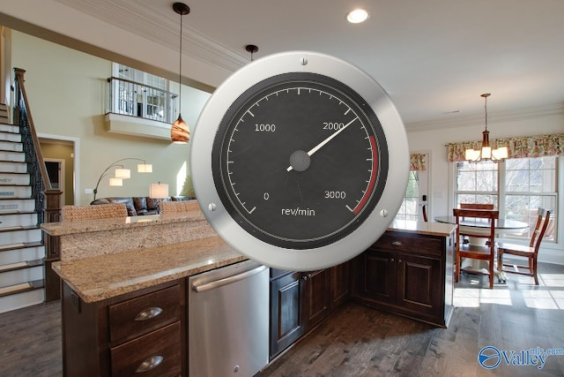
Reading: 2100 rpm
